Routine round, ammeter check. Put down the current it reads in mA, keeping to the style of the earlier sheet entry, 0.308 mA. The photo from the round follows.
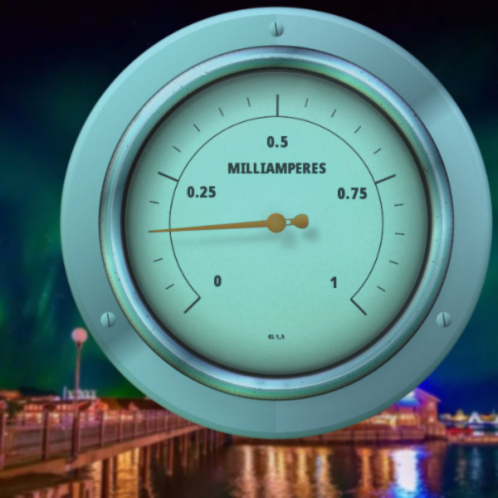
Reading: 0.15 mA
